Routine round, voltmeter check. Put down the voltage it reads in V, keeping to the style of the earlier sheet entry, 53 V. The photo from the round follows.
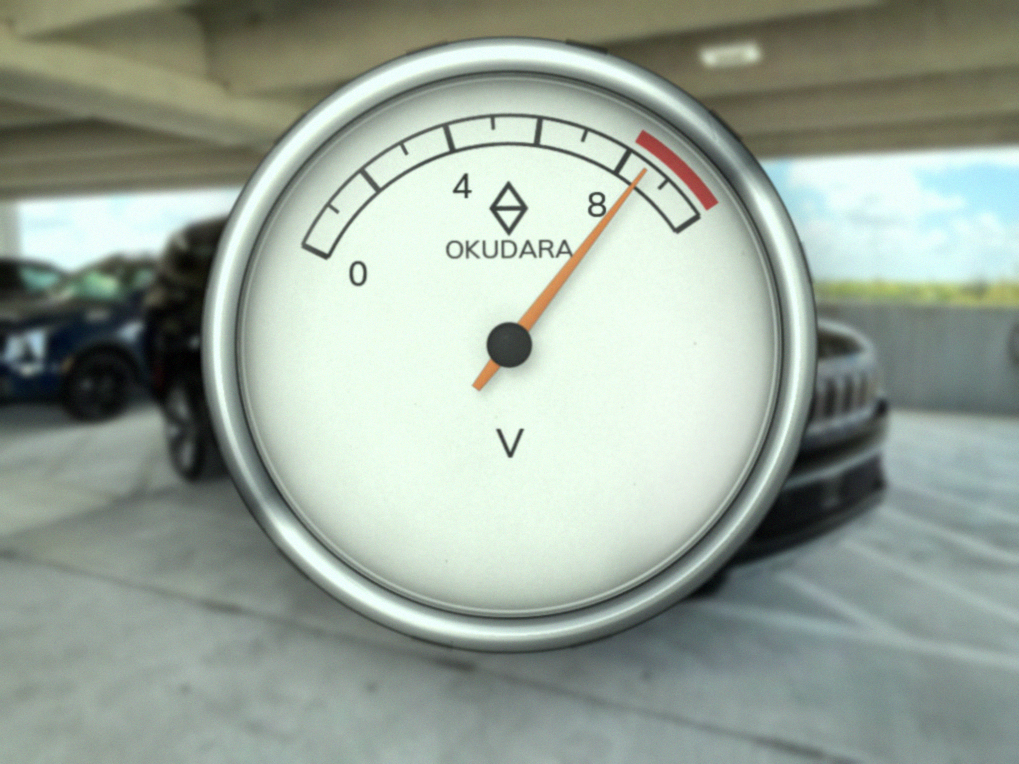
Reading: 8.5 V
